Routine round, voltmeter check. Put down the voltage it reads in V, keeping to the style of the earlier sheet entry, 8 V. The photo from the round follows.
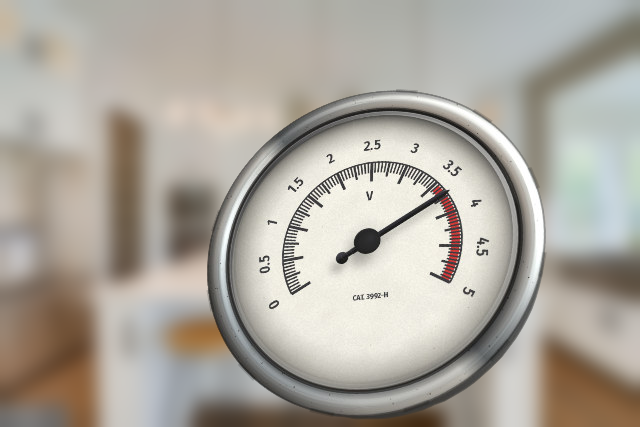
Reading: 3.75 V
